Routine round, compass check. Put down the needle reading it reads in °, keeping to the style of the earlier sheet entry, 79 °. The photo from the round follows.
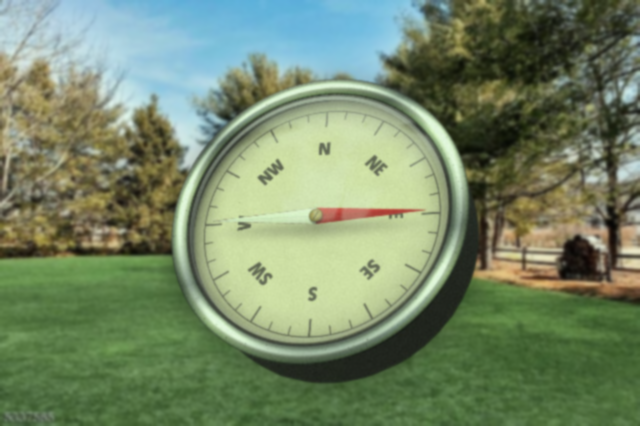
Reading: 90 °
